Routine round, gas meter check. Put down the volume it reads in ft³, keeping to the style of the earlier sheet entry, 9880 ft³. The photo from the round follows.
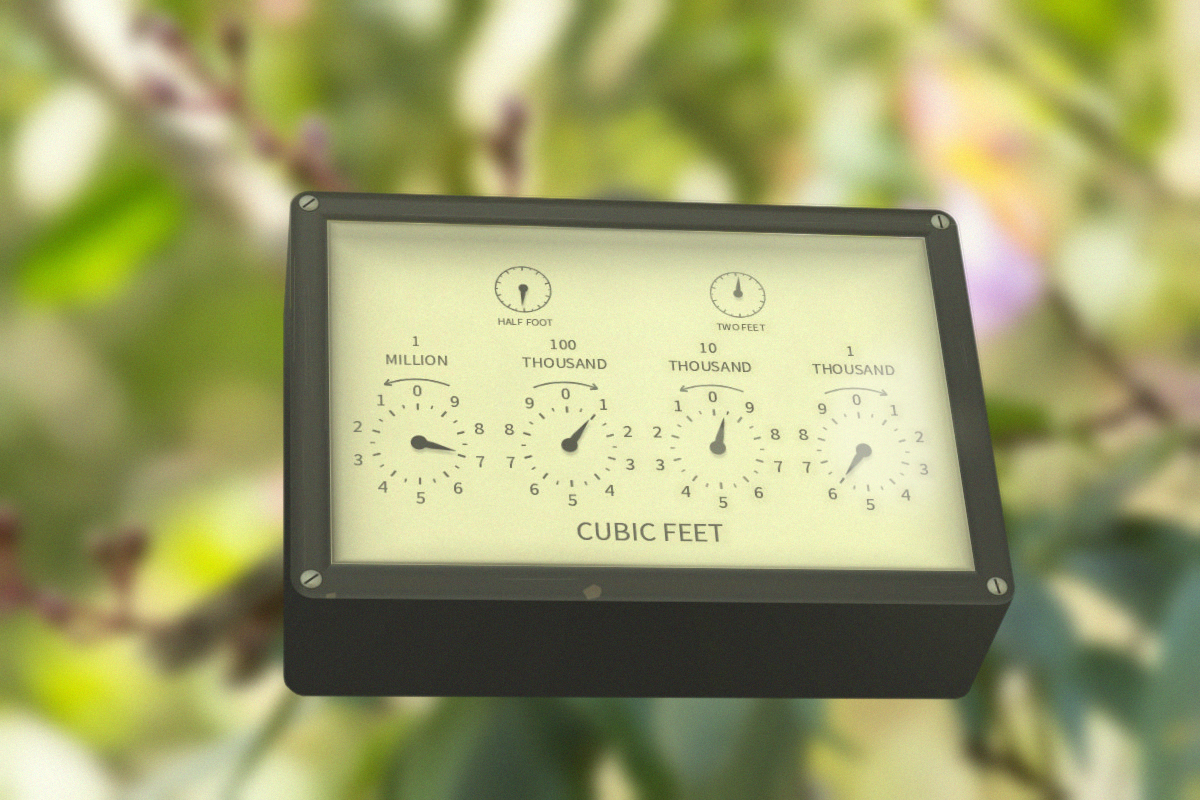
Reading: 709600 ft³
